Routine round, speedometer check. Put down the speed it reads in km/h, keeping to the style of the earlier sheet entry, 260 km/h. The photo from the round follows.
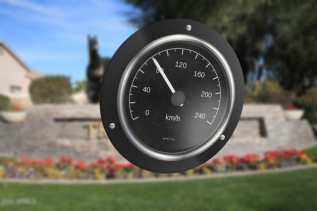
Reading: 80 km/h
